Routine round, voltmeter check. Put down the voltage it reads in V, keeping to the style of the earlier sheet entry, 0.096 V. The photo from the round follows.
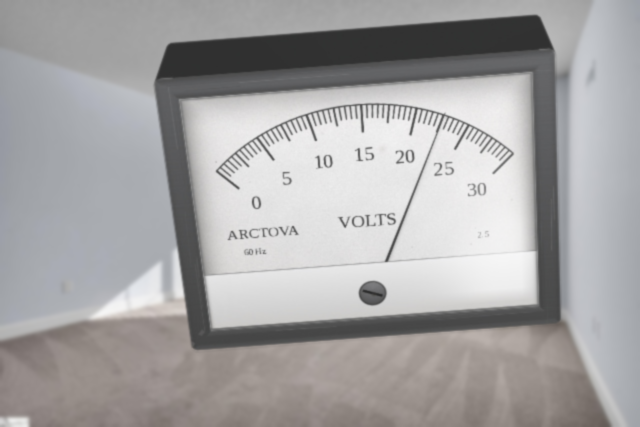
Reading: 22.5 V
